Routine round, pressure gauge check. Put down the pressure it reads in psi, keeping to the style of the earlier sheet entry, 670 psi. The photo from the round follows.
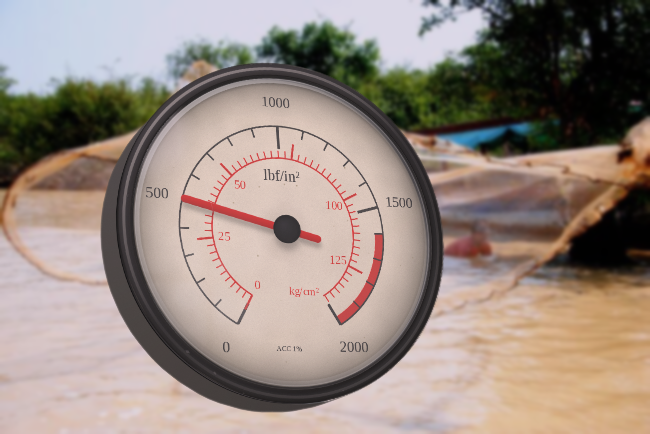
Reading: 500 psi
